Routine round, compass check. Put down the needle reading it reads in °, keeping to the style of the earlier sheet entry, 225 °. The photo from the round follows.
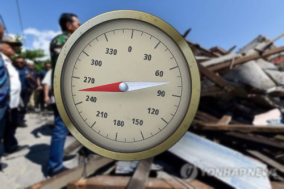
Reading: 255 °
